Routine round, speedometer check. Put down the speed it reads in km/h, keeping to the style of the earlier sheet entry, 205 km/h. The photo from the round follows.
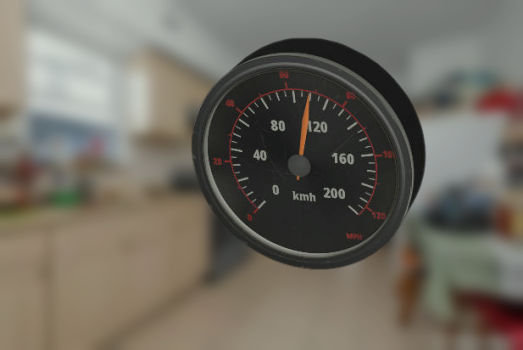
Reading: 110 km/h
